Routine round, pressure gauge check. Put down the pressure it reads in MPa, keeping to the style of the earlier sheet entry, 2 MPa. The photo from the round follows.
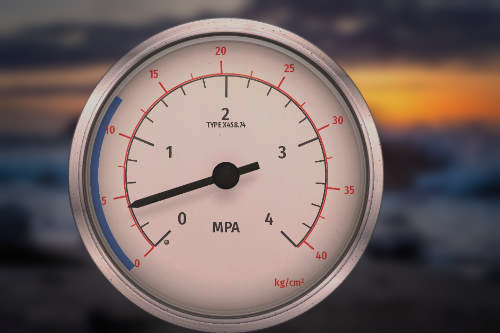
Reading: 0.4 MPa
